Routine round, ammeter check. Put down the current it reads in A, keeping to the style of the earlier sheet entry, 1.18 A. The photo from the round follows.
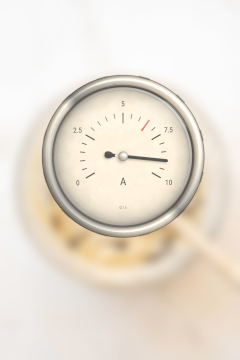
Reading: 9 A
